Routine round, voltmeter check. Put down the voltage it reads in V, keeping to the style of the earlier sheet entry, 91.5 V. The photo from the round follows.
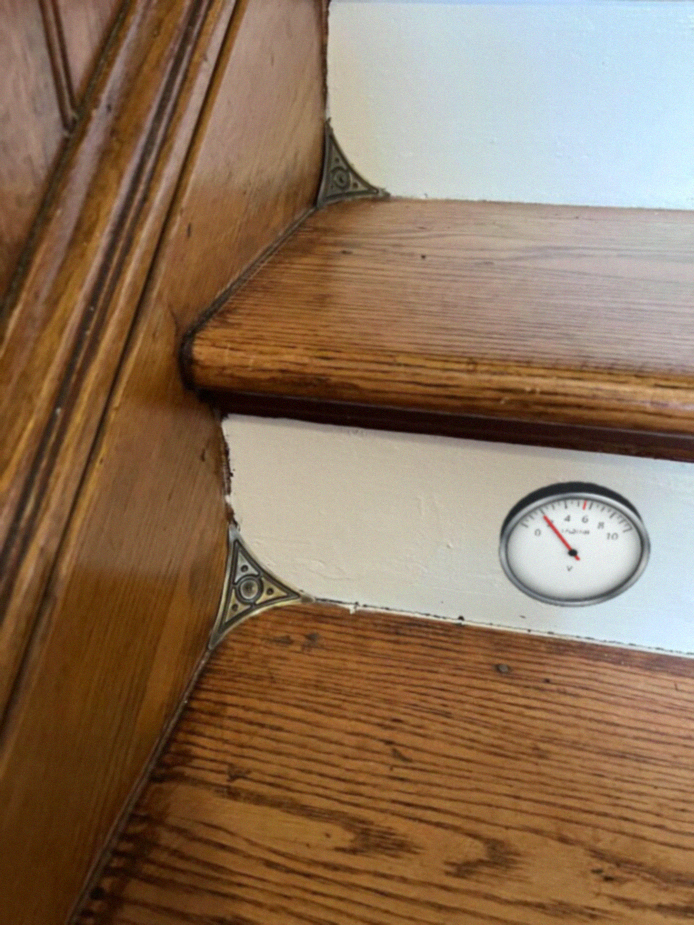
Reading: 2 V
